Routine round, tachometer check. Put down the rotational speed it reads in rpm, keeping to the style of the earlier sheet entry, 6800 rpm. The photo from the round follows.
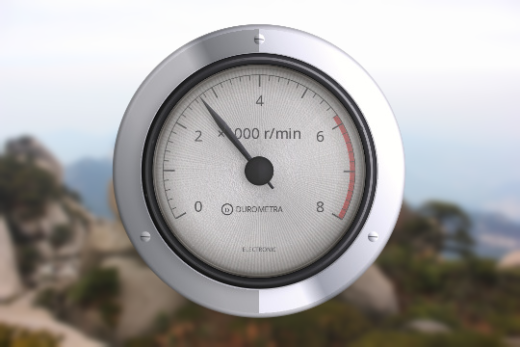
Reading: 2700 rpm
